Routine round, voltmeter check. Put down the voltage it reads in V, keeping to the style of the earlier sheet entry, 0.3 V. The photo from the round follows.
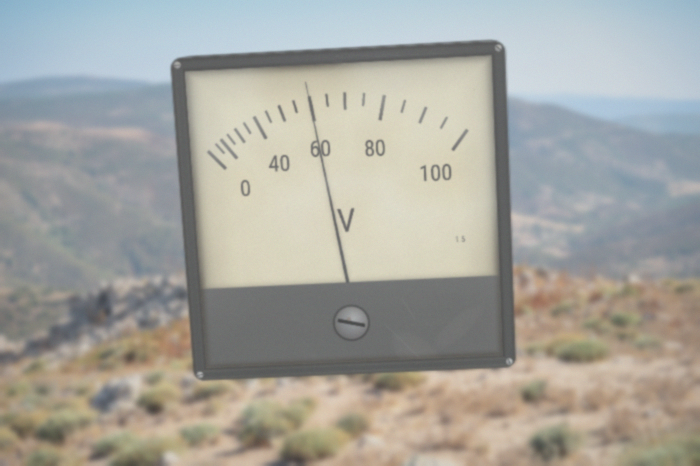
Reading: 60 V
